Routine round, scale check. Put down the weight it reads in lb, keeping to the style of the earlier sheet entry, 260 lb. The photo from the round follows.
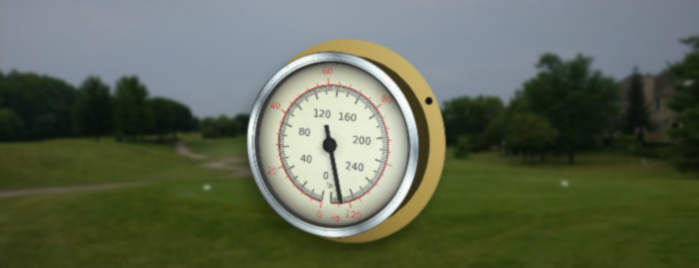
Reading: 270 lb
